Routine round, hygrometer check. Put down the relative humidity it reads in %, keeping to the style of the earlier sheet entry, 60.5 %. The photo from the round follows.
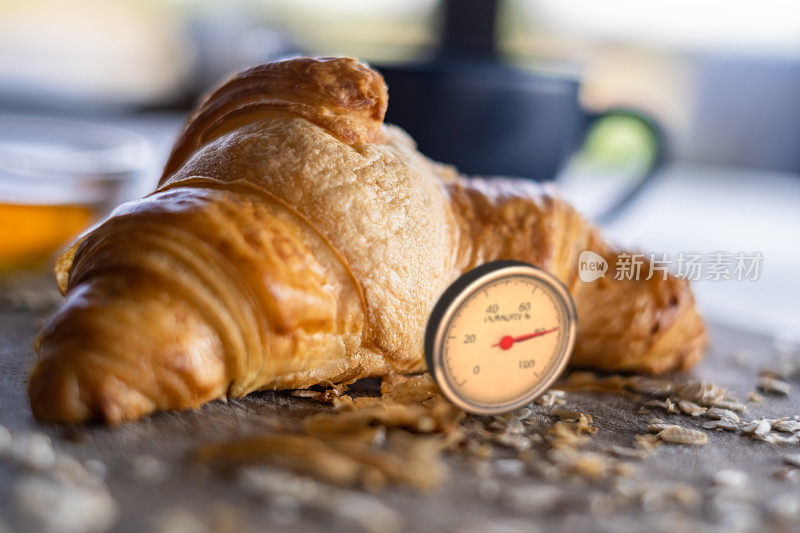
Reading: 80 %
